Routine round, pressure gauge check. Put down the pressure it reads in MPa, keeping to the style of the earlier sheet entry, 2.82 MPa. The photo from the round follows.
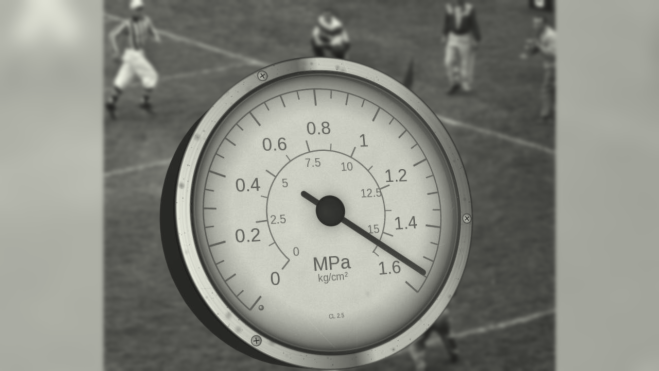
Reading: 1.55 MPa
